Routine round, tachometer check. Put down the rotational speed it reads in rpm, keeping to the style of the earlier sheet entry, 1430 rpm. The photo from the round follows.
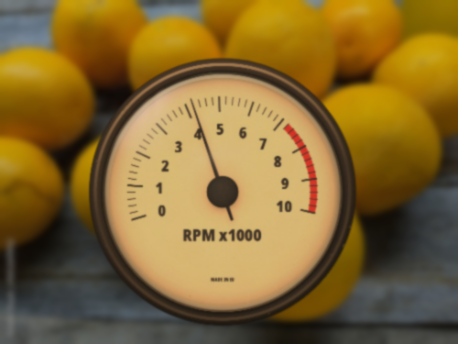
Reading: 4200 rpm
